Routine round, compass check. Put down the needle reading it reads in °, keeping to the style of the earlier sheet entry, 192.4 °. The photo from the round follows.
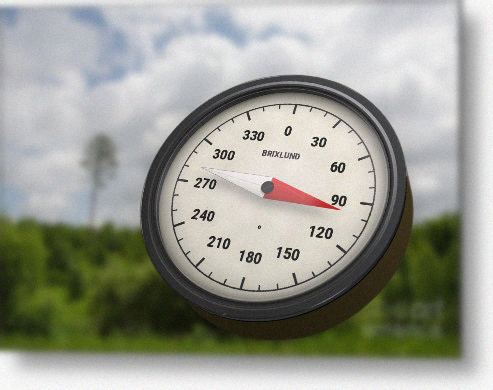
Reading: 100 °
